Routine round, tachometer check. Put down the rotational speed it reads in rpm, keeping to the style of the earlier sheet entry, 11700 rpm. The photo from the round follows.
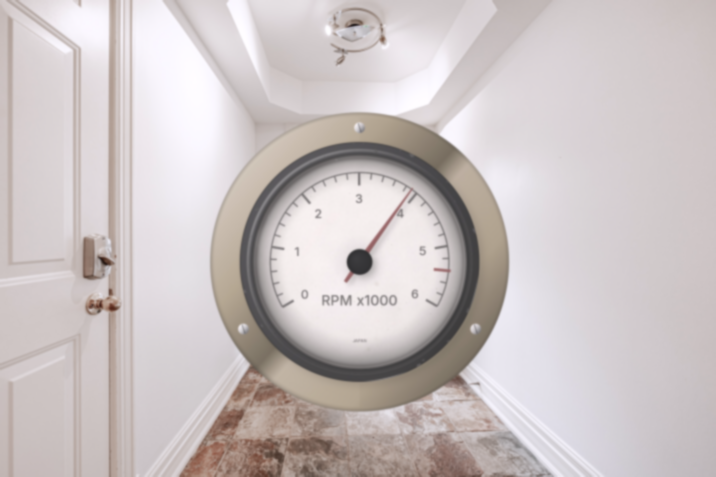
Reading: 3900 rpm
